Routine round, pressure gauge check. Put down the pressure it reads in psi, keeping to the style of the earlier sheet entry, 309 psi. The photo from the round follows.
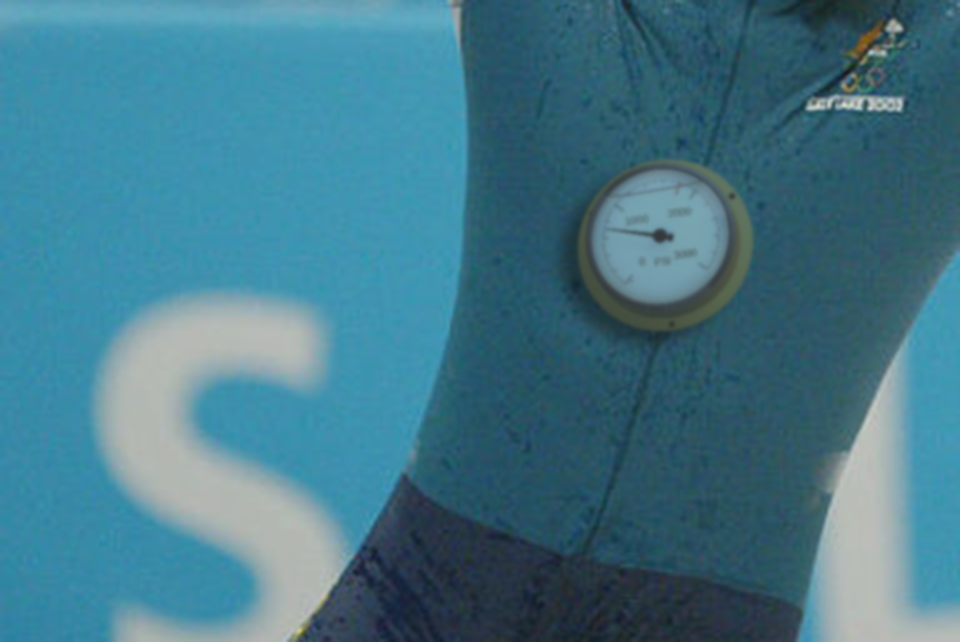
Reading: 700 psi
